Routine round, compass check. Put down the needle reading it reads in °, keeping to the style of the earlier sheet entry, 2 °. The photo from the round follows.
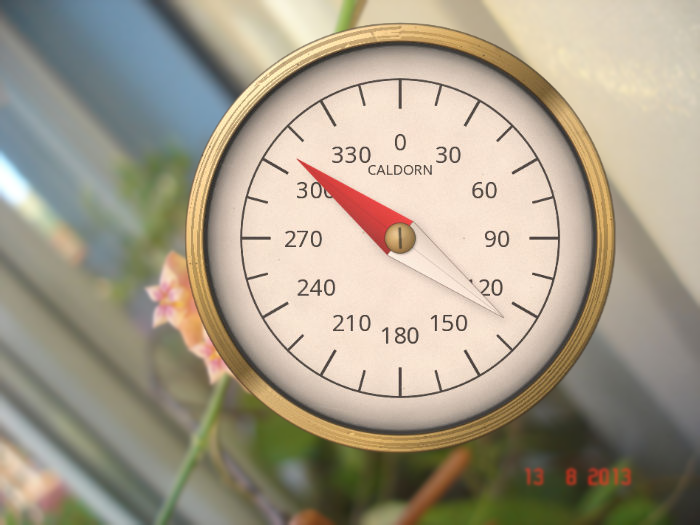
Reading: 307.5 °
